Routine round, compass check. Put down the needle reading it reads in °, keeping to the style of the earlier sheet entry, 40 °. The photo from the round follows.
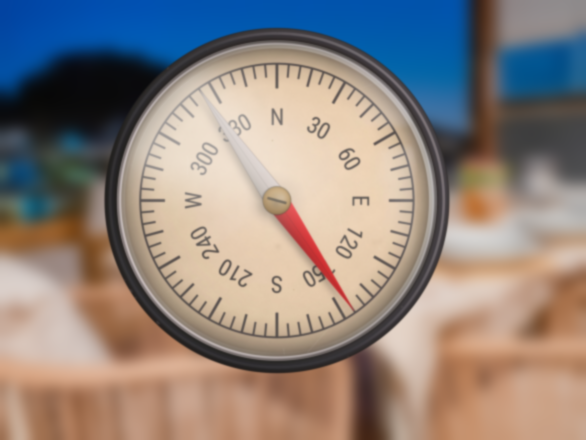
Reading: 145 °
